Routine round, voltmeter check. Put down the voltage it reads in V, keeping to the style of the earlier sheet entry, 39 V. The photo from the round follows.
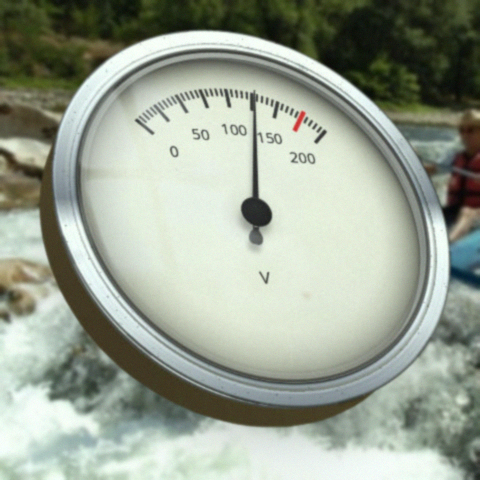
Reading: 125 V
